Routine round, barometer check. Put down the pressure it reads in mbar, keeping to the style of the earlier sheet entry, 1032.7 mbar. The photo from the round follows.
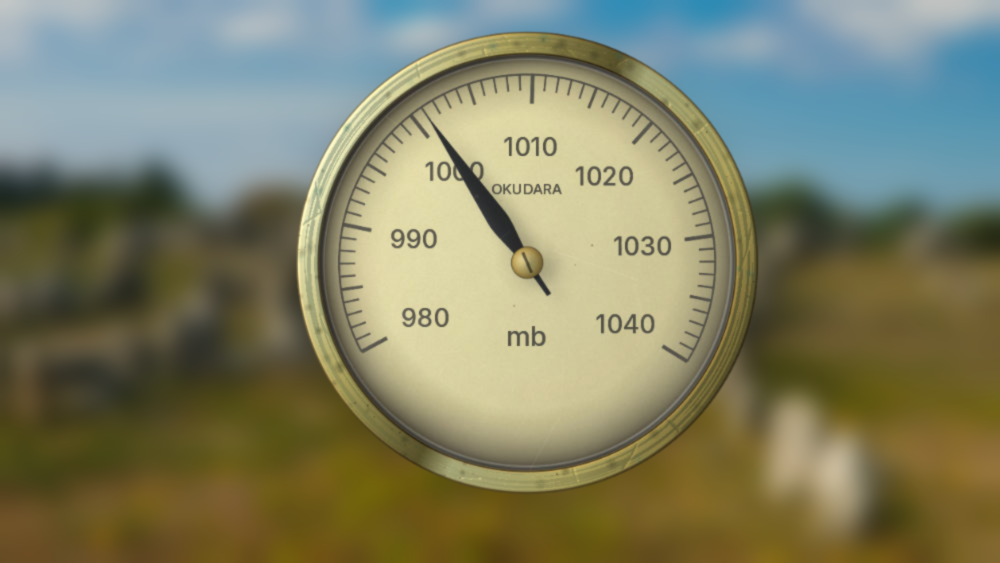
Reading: 1001 mbar
